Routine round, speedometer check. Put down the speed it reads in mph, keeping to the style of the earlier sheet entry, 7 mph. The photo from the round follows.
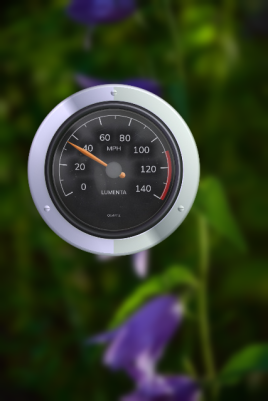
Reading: 35 mph
